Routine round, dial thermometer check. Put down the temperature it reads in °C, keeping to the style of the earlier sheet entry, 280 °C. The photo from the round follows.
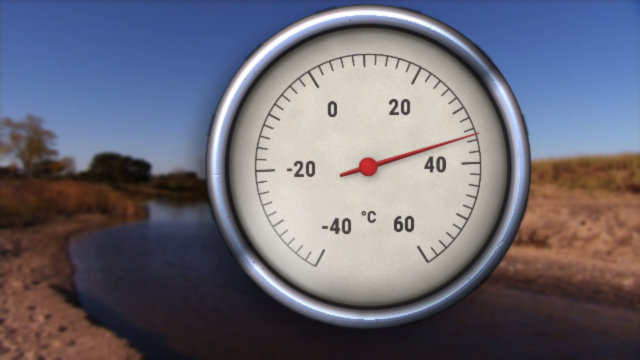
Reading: 35 °C
